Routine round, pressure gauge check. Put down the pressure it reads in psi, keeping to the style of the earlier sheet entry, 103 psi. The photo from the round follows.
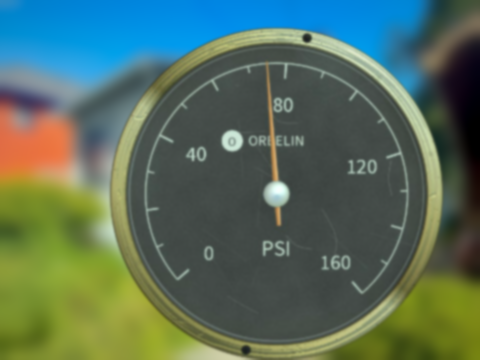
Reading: 75 psi
